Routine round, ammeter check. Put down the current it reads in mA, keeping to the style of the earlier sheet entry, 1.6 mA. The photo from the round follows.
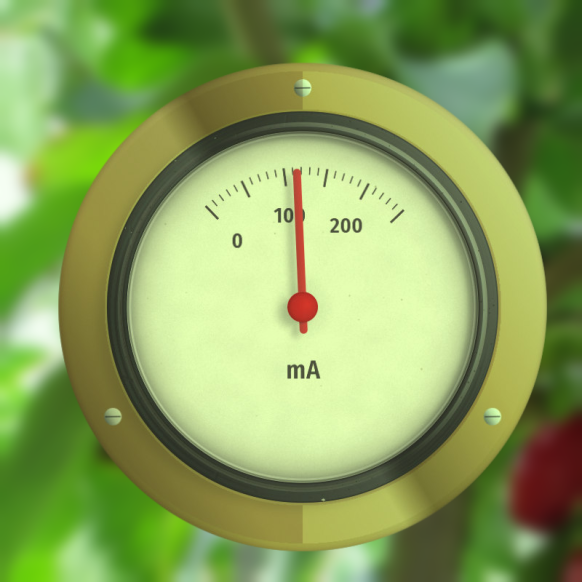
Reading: 115 mA
